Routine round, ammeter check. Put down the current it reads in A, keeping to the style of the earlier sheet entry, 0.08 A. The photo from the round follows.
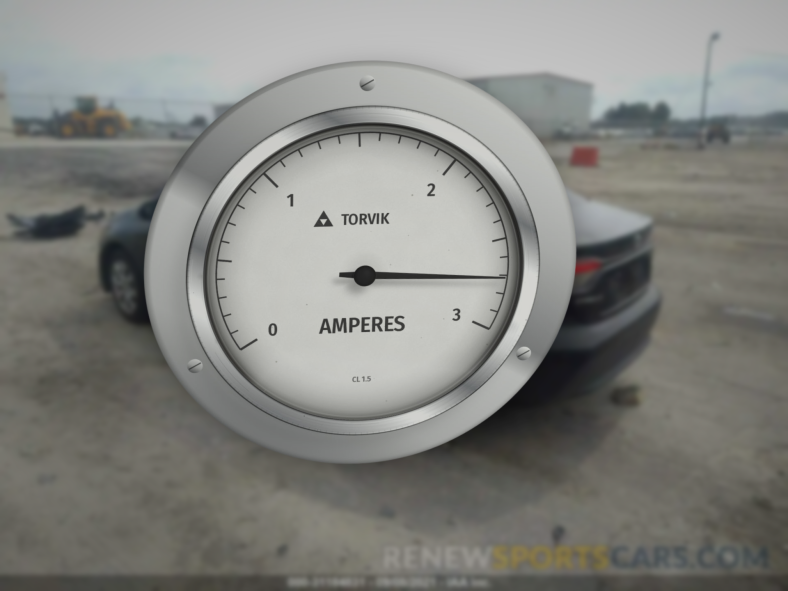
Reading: 2.7 A
